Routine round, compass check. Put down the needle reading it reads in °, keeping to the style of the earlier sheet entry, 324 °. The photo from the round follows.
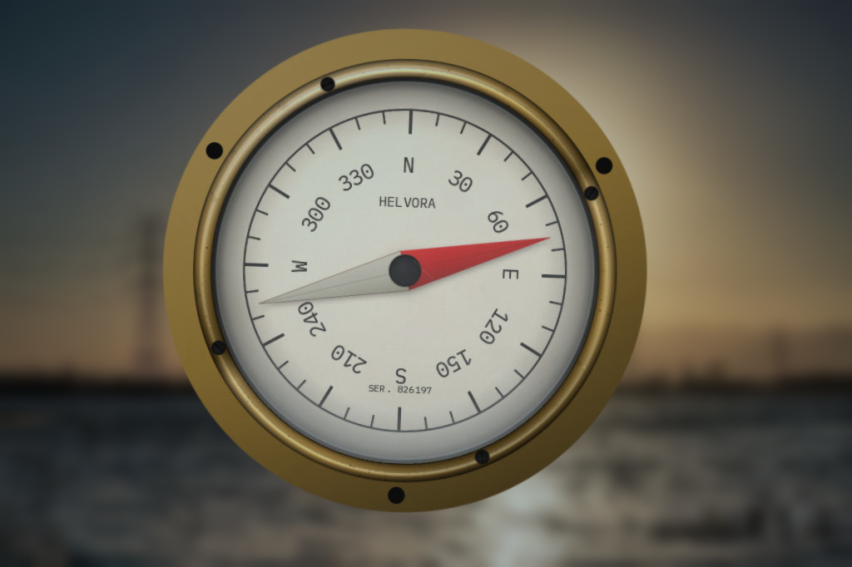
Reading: 75 °
